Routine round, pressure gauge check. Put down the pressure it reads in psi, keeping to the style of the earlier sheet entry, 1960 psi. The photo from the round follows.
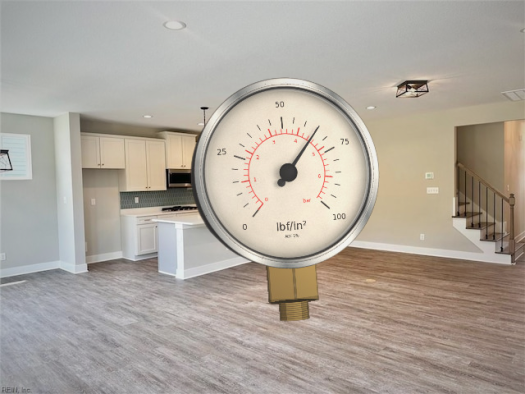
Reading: 65 psi
